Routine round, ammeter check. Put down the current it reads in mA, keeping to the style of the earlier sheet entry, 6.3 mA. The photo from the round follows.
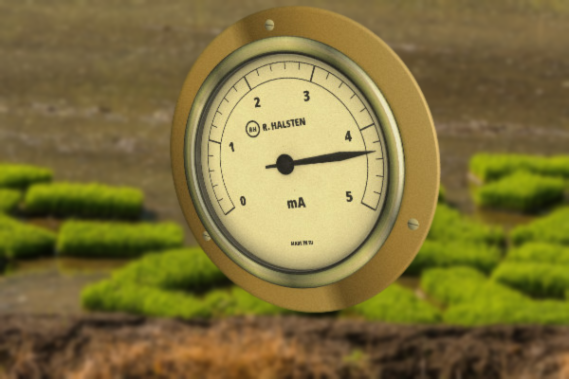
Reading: 4.3 mA
